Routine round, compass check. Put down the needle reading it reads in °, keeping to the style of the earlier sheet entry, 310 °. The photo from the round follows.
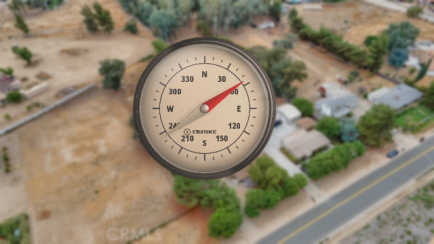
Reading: 55 °
